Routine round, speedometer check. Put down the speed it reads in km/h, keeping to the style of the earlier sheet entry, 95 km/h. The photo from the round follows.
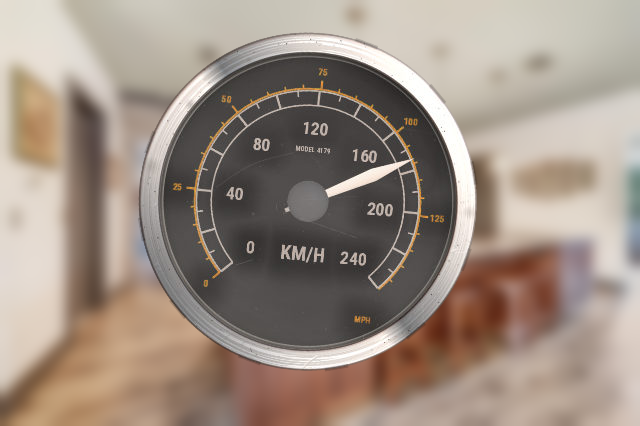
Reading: 175 km/h
